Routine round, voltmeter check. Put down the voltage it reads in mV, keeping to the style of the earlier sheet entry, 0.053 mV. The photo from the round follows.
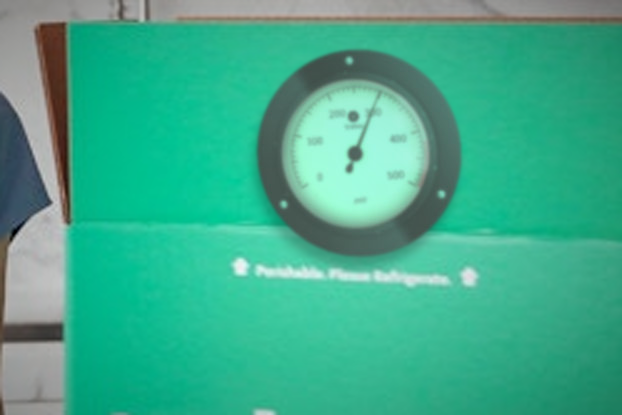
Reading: 300 mV
